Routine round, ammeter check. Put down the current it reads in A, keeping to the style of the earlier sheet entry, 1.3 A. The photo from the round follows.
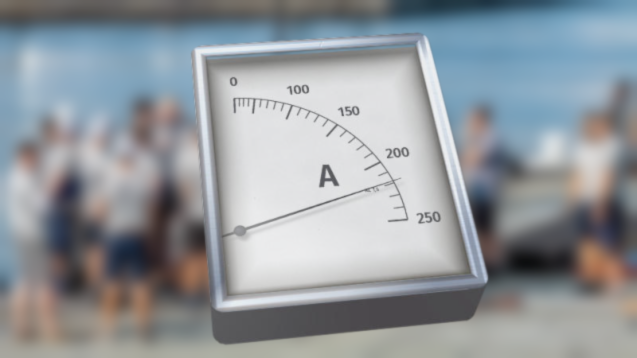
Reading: 220 A
